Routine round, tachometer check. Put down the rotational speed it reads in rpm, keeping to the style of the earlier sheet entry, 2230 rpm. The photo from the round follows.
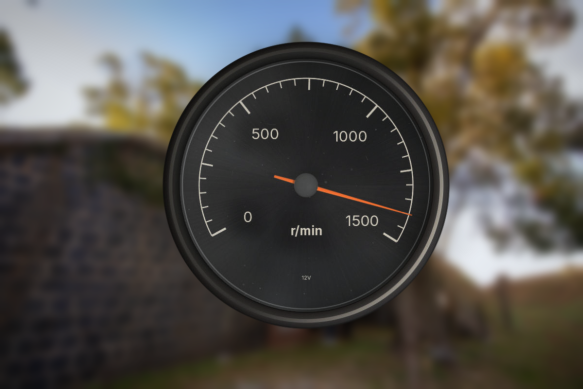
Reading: 1400 rpm
